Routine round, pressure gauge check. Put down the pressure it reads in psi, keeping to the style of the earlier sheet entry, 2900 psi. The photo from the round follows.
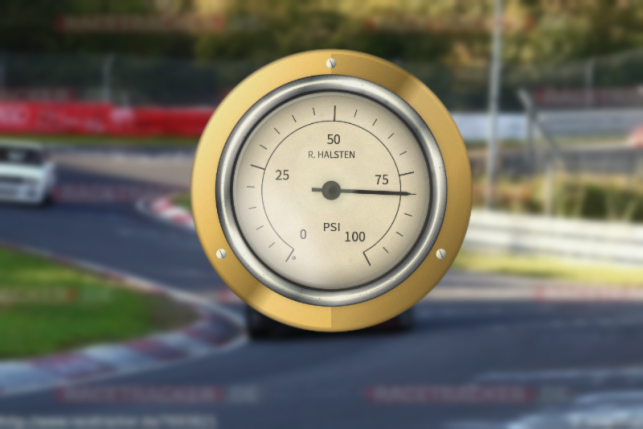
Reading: 80 psi
